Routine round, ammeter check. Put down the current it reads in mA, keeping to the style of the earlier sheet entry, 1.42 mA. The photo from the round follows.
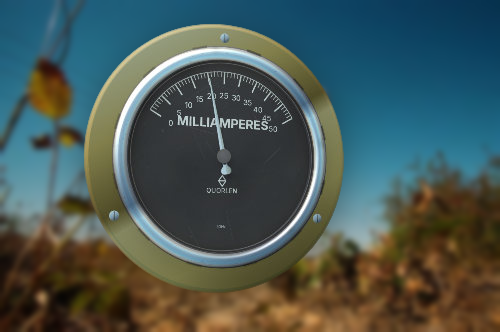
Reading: 20 mA
